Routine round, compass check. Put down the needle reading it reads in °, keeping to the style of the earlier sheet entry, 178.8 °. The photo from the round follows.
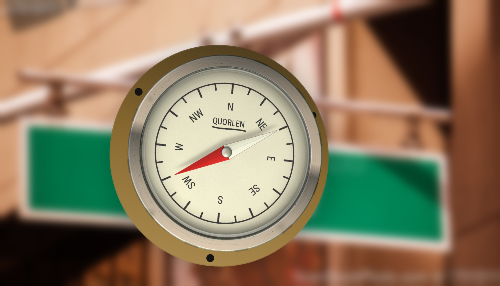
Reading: 240 °
